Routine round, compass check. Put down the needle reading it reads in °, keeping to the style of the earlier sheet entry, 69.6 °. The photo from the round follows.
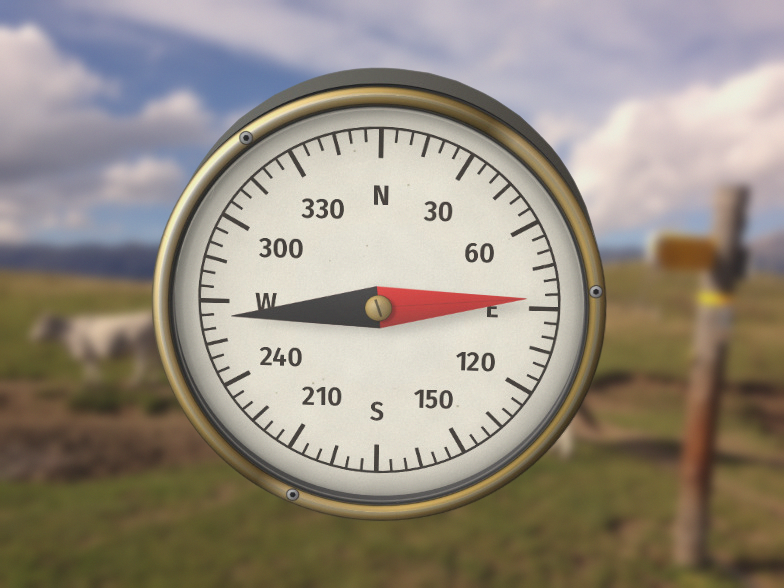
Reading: 85 °
